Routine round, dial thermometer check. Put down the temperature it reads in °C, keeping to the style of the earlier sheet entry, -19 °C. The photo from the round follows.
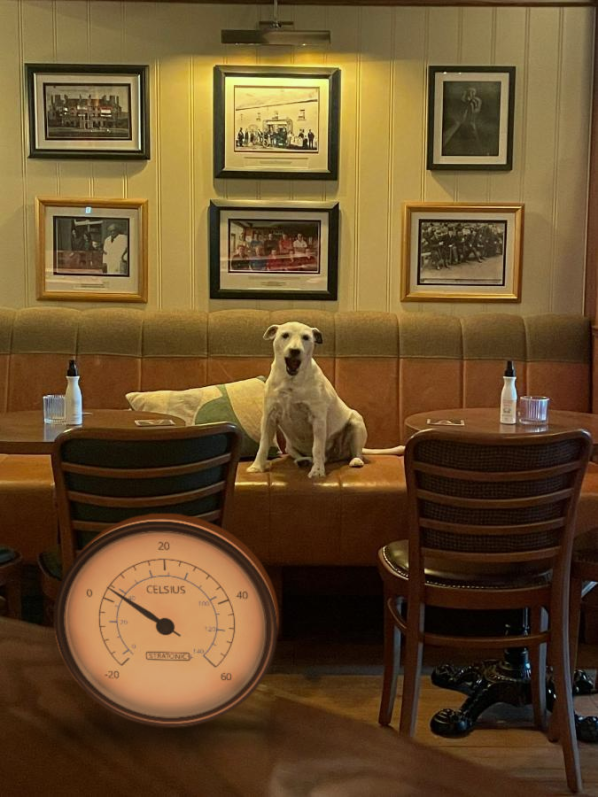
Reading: 4 °C
